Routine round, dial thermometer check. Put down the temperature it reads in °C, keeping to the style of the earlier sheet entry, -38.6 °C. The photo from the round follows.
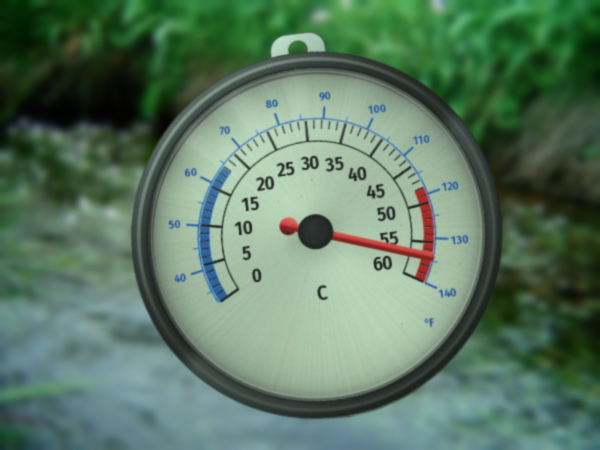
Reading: 57 °C
